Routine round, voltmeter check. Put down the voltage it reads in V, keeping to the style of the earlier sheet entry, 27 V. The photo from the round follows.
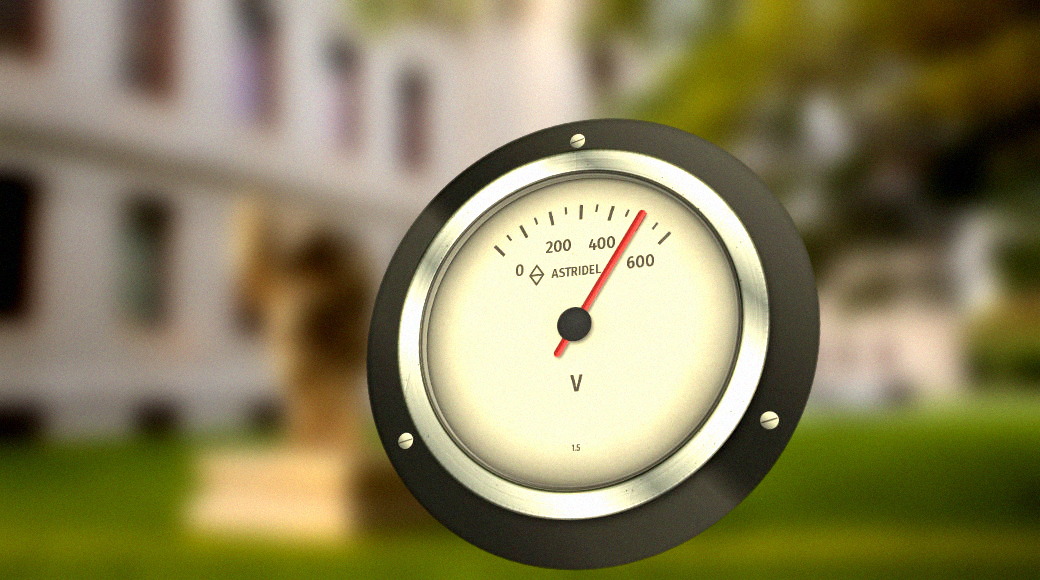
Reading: 500 V
